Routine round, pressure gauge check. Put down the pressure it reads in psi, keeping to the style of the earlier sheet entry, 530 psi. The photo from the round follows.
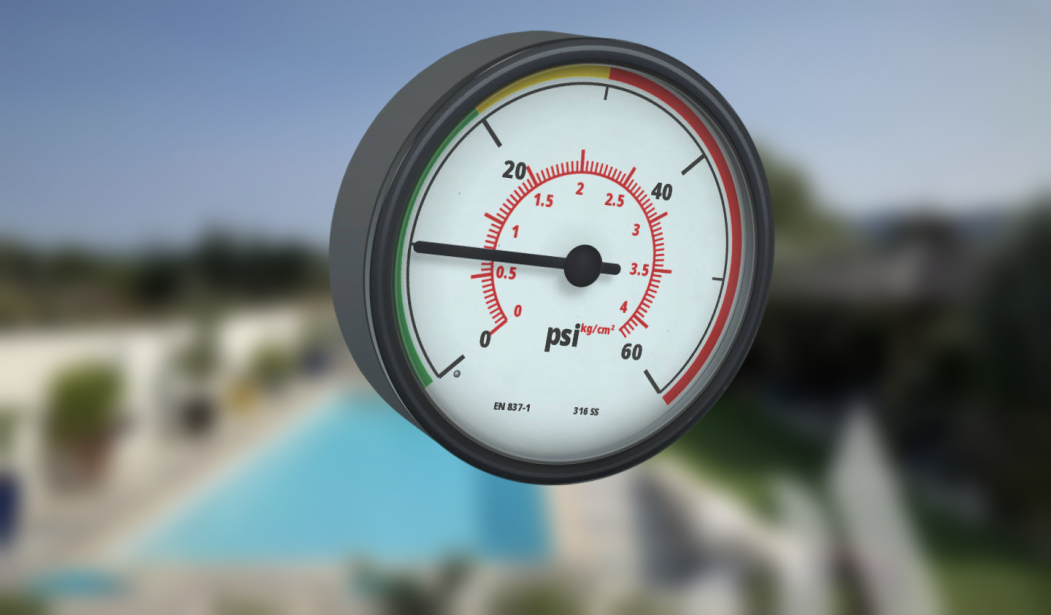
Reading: 10 psi
